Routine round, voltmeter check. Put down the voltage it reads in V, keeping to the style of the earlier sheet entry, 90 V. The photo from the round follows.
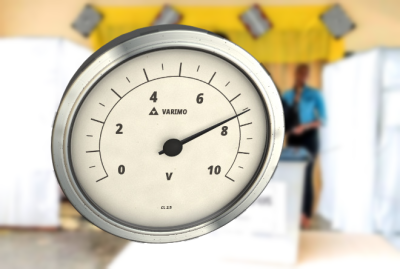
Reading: 7.5 V
